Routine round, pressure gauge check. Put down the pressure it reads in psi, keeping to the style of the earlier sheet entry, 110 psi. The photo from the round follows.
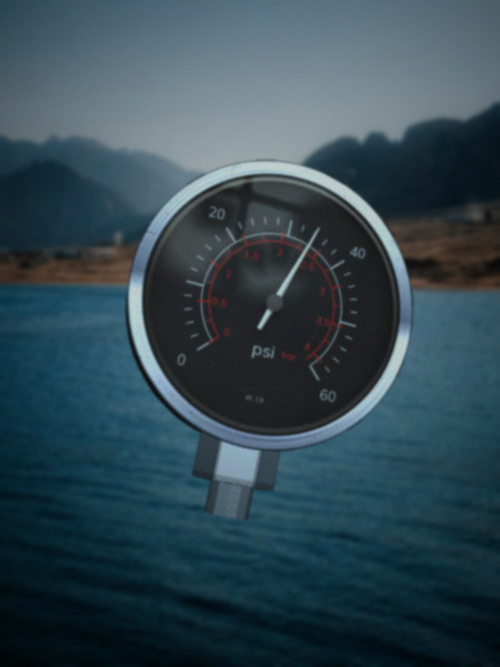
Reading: 34 psi
